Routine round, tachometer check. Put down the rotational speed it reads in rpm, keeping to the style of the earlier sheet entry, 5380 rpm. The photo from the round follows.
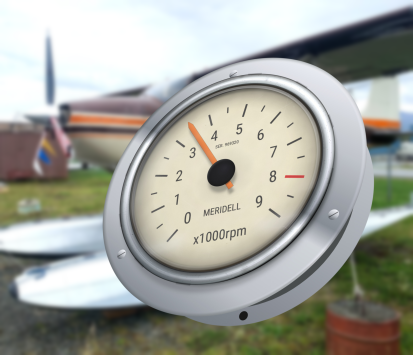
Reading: 3500 rpm
